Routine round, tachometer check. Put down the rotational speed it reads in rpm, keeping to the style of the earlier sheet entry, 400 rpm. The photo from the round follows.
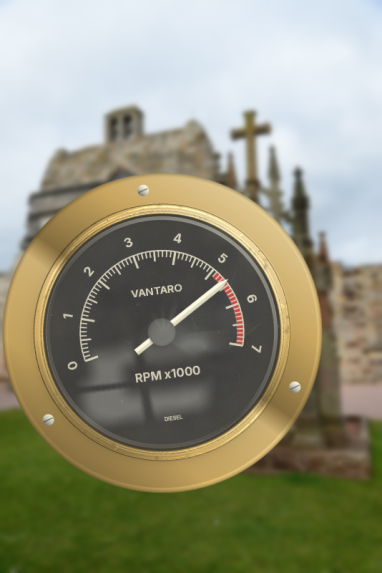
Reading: 5400 rpm
